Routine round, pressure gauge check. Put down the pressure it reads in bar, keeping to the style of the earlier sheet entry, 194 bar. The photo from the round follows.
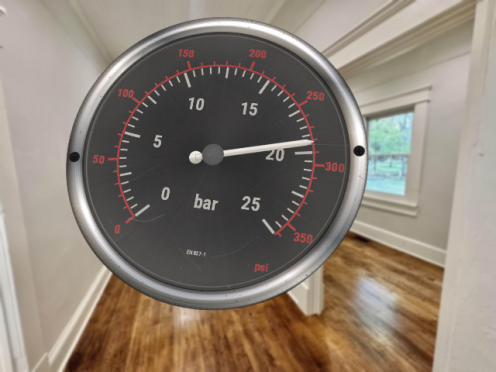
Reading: 19.5 bar
